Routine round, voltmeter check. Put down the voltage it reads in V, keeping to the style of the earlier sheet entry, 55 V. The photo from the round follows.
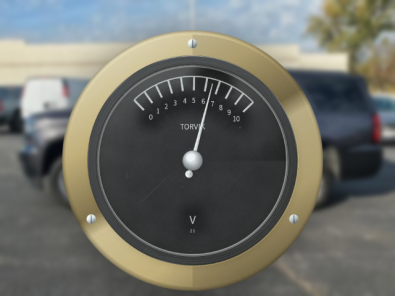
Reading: 6.5 V
